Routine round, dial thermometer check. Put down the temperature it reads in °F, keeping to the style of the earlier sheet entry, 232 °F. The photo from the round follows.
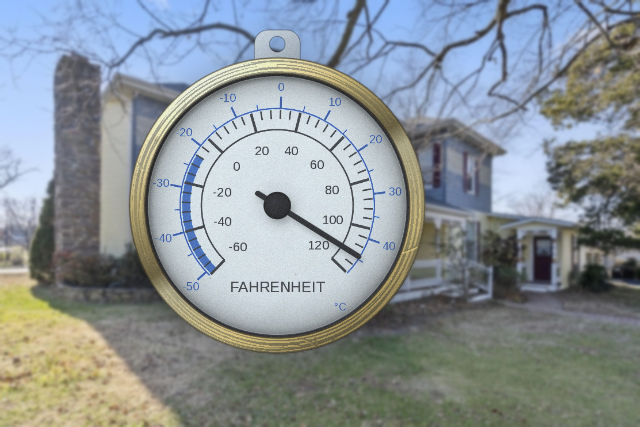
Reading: 112 °F
